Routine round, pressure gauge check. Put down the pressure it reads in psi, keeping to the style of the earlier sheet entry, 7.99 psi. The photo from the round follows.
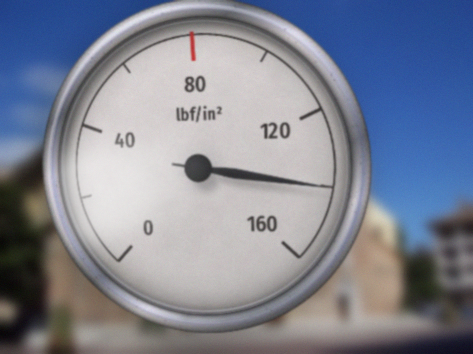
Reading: 140 psi
